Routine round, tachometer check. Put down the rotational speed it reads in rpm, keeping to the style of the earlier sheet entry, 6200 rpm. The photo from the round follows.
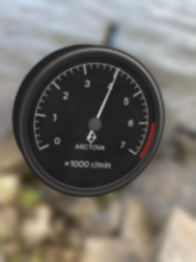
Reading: 4000 rpm
